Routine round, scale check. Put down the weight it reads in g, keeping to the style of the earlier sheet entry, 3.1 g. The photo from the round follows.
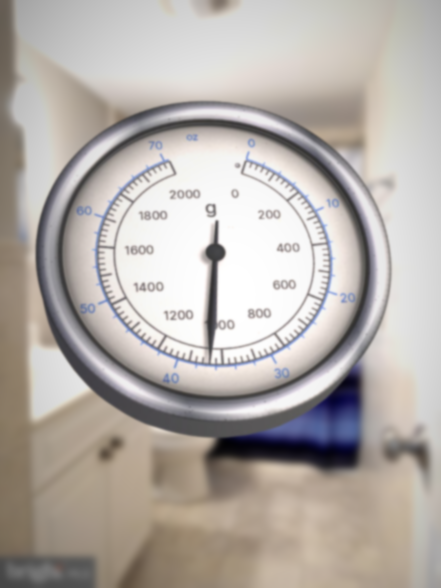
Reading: 1040 g
